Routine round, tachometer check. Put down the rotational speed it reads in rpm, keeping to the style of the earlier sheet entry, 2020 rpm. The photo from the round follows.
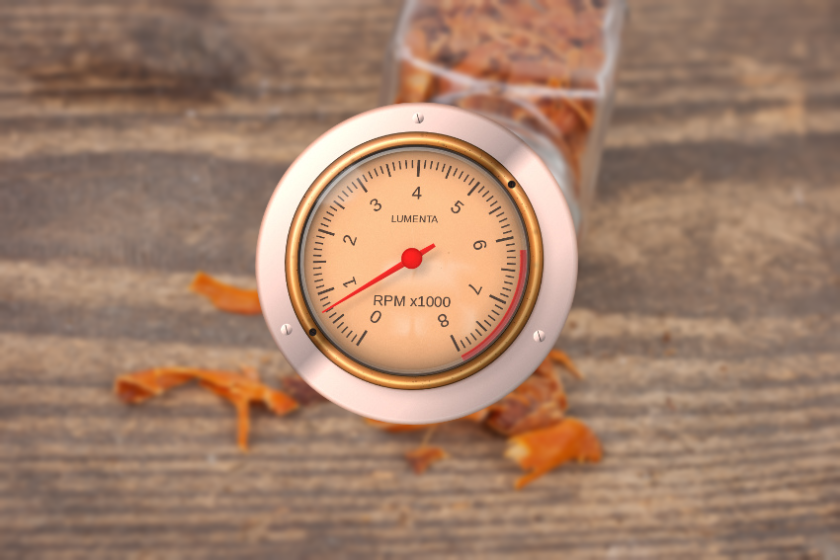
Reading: 700 rpm
